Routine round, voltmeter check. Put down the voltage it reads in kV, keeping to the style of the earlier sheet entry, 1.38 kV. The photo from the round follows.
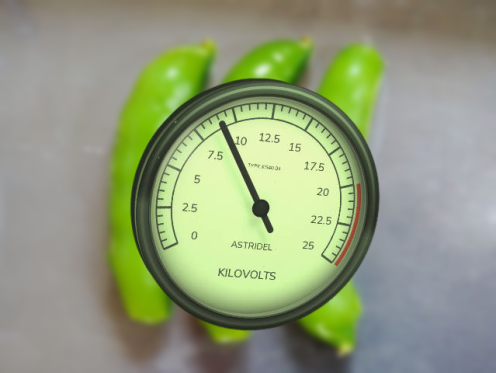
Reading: 9 kV
